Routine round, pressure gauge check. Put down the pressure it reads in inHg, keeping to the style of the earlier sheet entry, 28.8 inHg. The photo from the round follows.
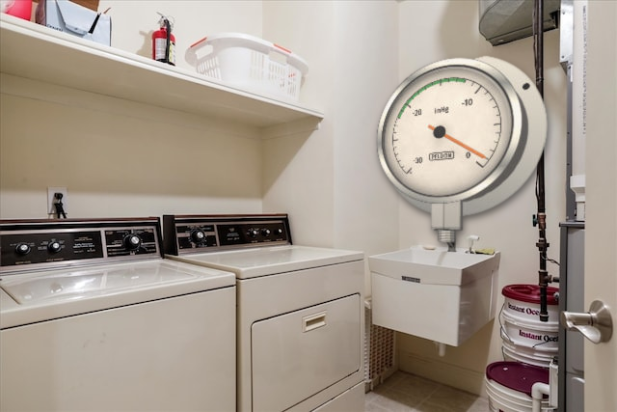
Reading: -1 inHg
